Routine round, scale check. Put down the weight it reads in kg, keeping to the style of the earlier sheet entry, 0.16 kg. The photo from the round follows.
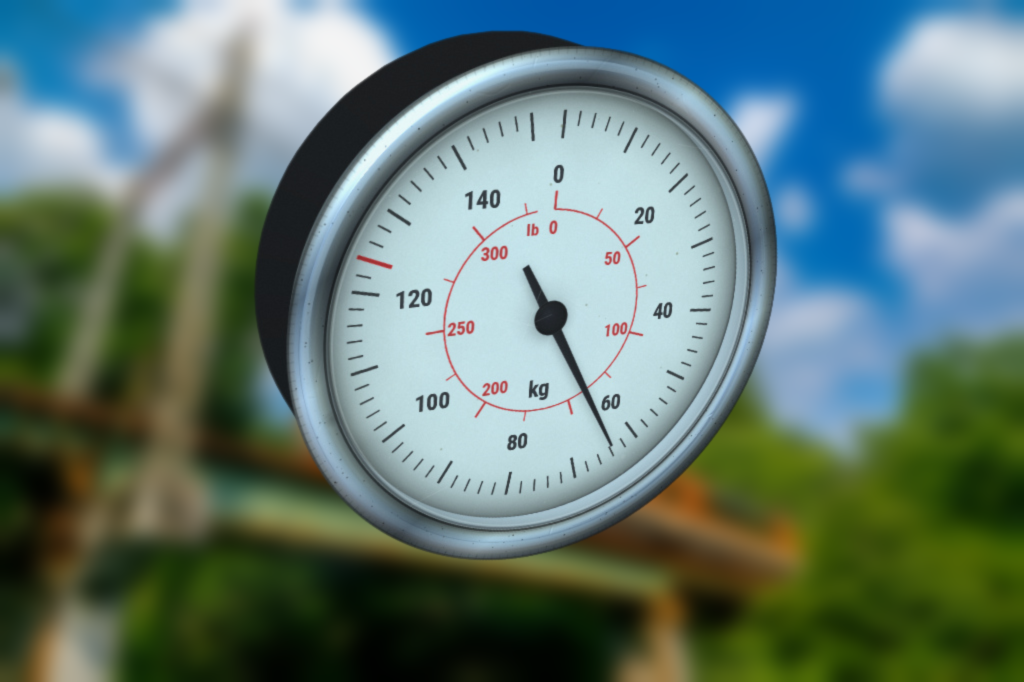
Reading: 64 kg
